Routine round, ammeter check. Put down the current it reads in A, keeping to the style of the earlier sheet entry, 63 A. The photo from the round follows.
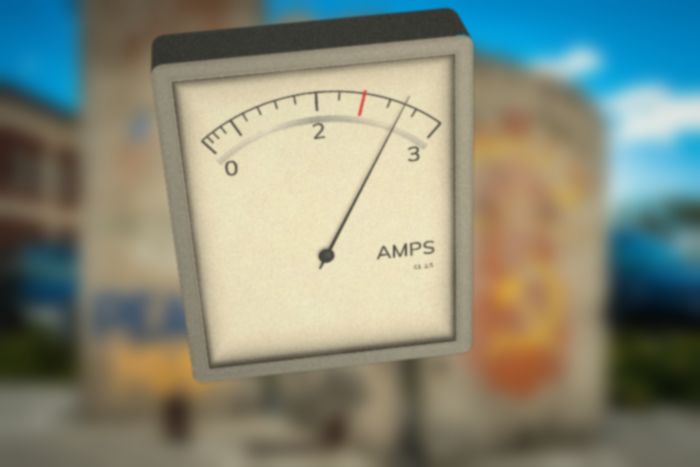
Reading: 2.7 A
